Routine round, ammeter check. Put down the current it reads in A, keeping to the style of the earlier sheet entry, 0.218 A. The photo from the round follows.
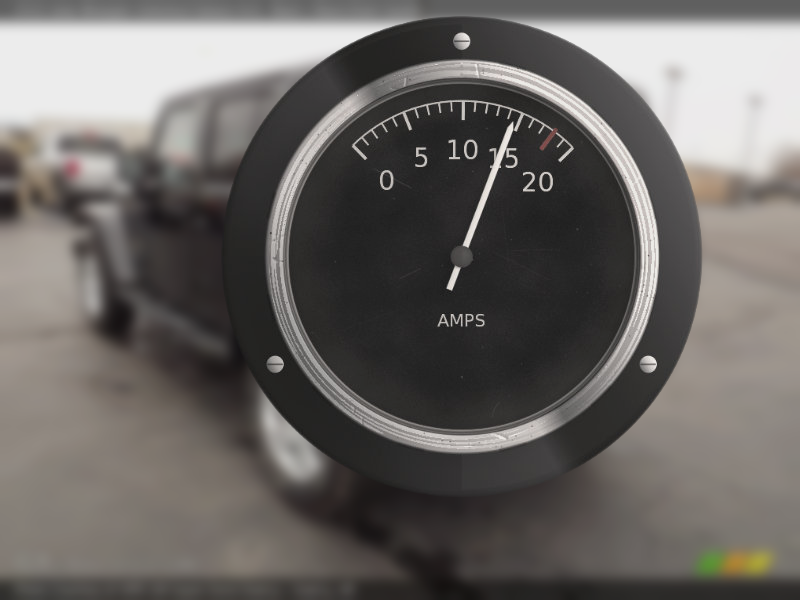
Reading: 14.5 A
